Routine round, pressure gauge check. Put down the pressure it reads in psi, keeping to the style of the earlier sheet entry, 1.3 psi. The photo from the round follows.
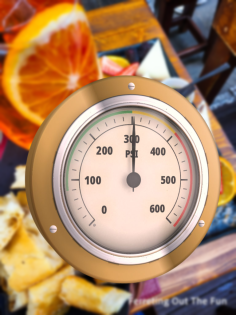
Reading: 300 psi
